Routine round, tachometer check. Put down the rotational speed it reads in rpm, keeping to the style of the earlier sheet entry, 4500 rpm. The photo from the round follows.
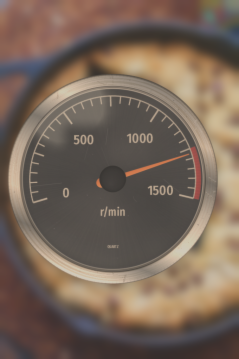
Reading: 1275 rpm
